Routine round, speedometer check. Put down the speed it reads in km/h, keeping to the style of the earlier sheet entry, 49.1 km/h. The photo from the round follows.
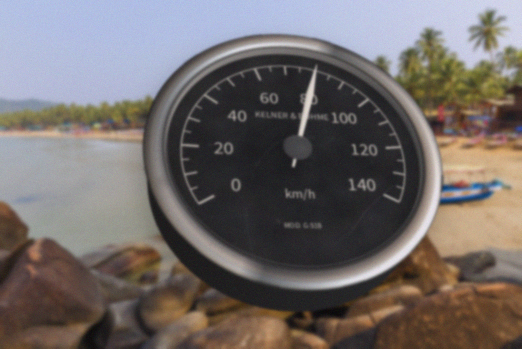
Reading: 80 km/h
